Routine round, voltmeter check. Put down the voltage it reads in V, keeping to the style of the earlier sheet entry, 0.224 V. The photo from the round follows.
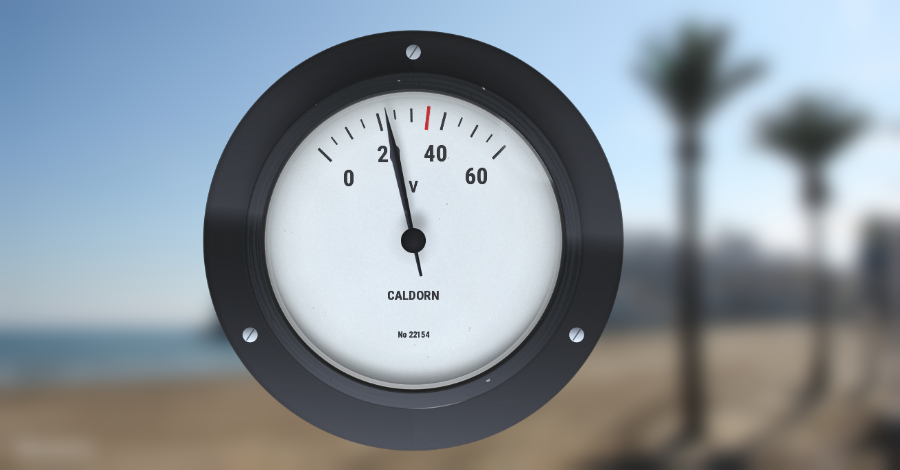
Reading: 22.5 V
